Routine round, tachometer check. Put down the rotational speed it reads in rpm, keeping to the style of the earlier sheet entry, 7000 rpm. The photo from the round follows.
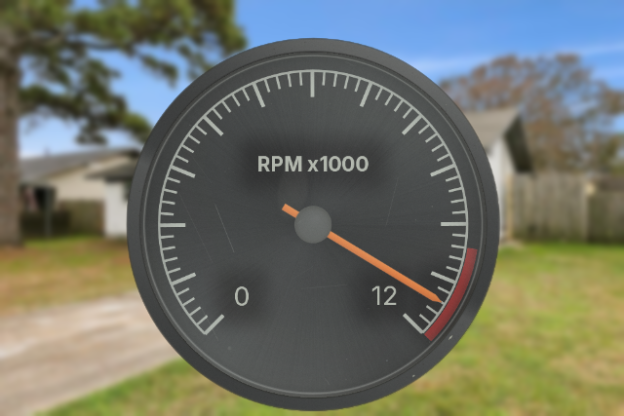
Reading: 11400 rpm
